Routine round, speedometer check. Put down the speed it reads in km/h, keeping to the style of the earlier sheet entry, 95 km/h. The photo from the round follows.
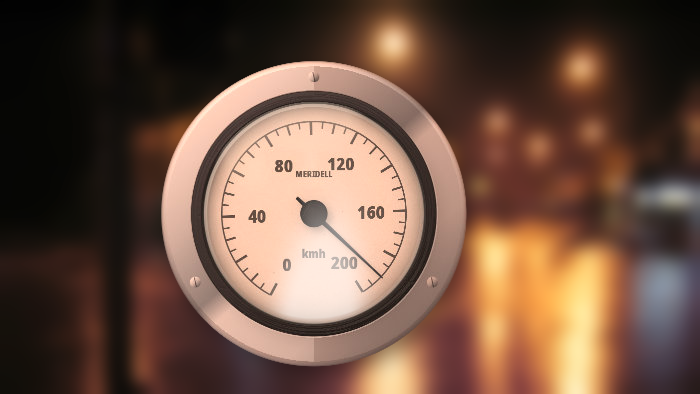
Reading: 190 km/h
